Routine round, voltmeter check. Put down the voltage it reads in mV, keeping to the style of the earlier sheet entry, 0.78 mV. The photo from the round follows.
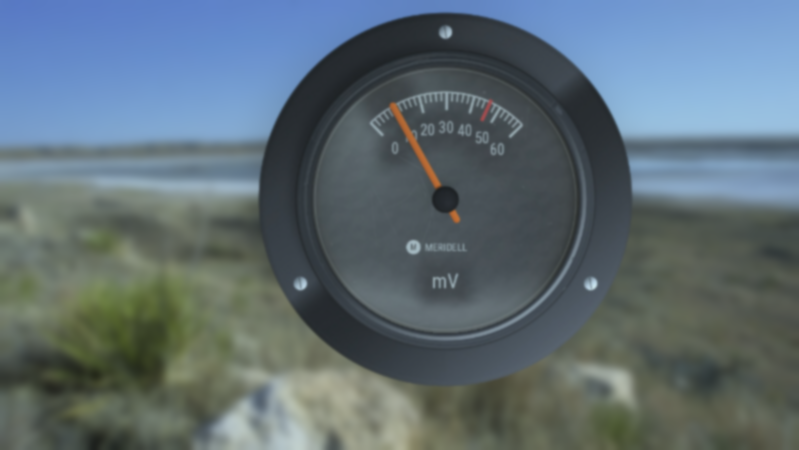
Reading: 10 mV
